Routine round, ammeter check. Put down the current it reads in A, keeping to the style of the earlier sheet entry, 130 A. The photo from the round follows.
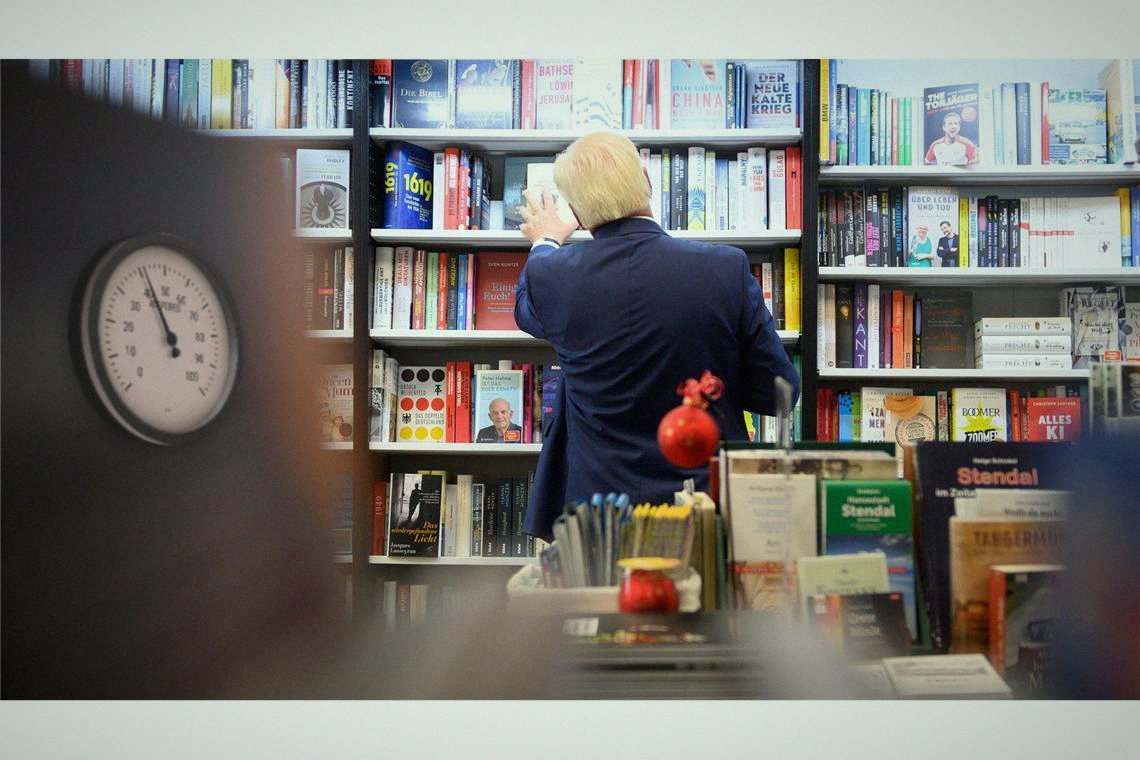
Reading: 40 A
